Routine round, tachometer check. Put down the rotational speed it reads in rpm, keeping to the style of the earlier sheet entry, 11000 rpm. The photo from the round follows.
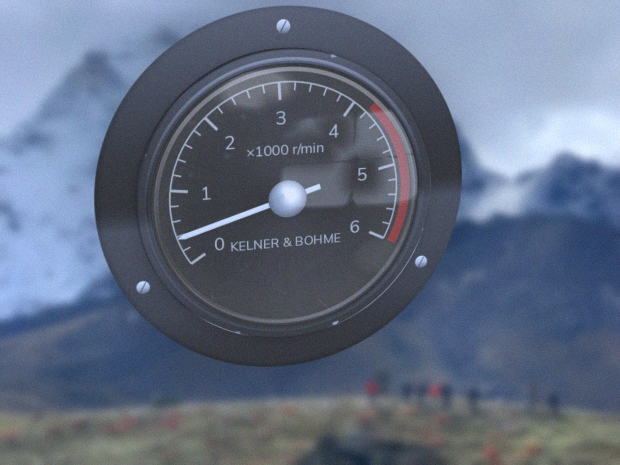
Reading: 400 rpm
